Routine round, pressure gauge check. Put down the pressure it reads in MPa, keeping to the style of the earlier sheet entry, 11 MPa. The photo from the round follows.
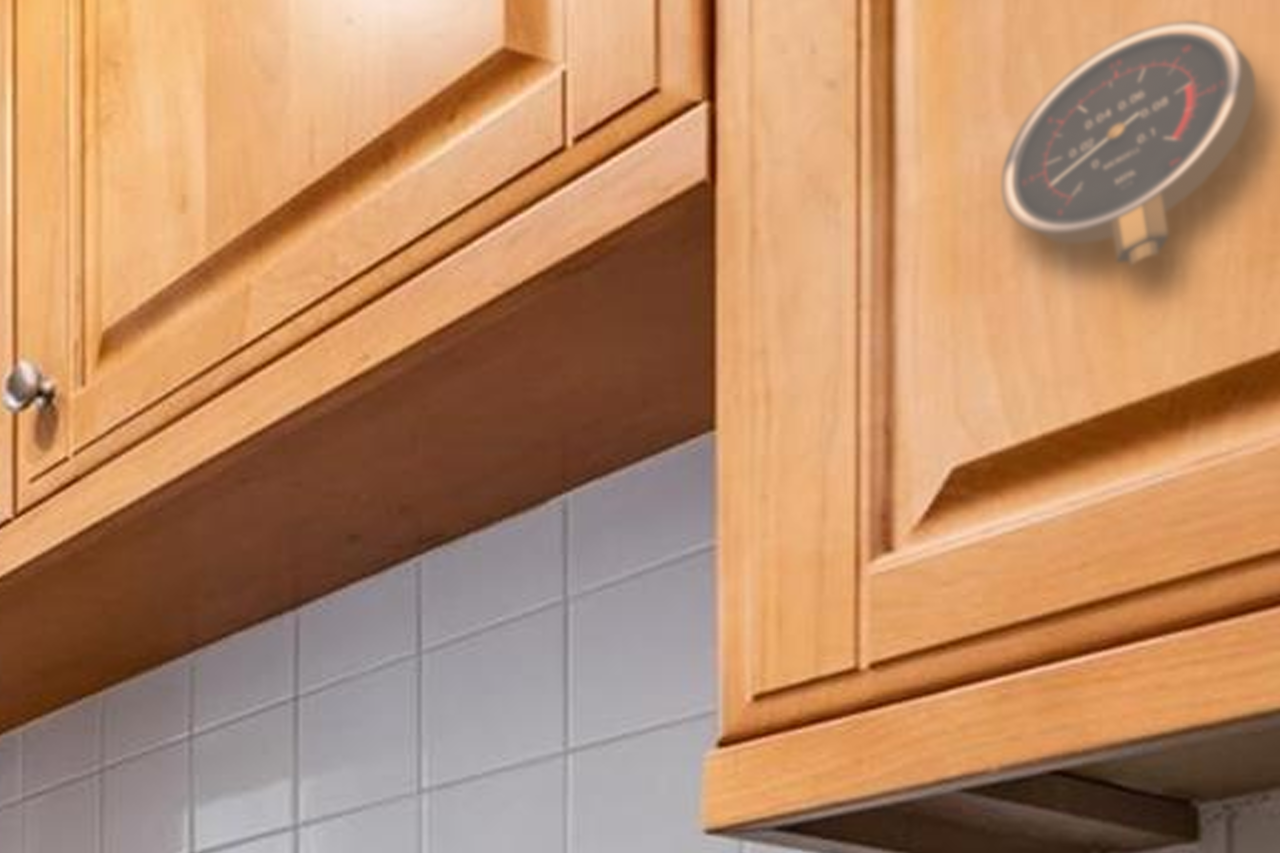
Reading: 0.01 MPa
